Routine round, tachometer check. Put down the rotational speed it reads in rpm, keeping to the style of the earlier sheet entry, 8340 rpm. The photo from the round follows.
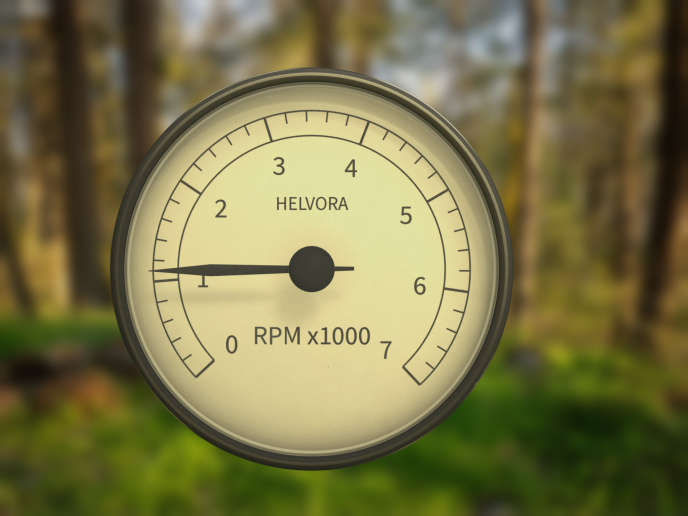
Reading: 1100 rpm
